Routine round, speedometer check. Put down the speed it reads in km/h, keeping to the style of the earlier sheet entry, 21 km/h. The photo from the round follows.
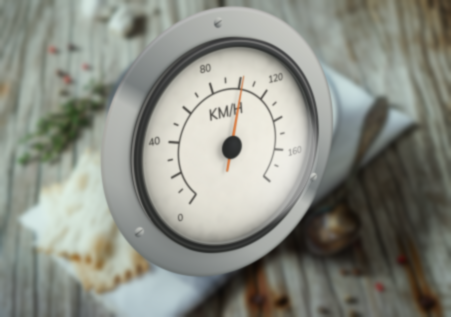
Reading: 100 km/h
